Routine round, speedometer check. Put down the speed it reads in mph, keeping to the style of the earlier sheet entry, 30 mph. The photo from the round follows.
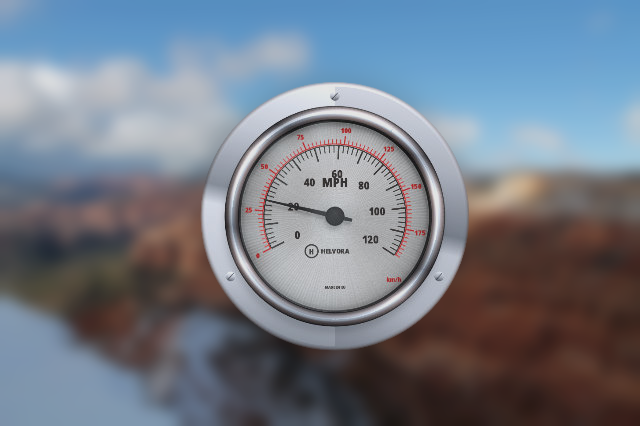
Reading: 20 mph
